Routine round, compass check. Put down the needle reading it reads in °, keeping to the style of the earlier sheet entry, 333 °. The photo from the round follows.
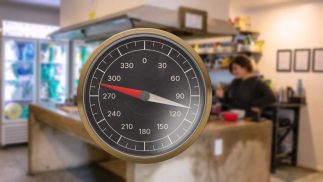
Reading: 285 °
